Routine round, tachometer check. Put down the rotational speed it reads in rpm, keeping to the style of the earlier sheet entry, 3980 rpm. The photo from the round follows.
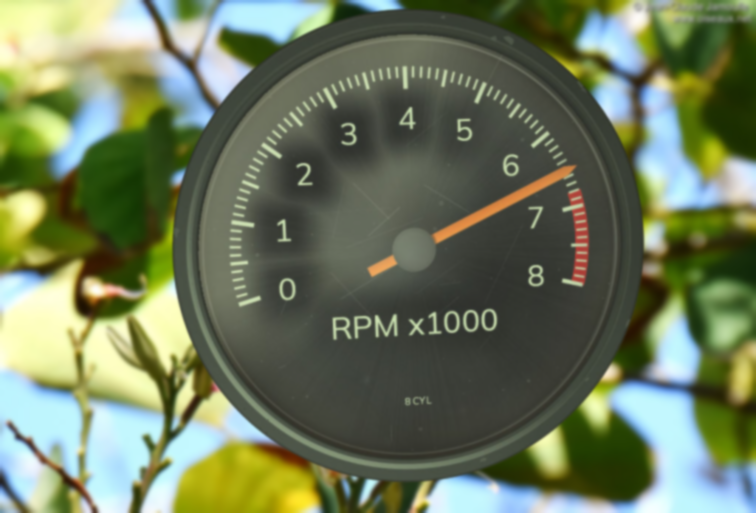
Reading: 6500 rpm
